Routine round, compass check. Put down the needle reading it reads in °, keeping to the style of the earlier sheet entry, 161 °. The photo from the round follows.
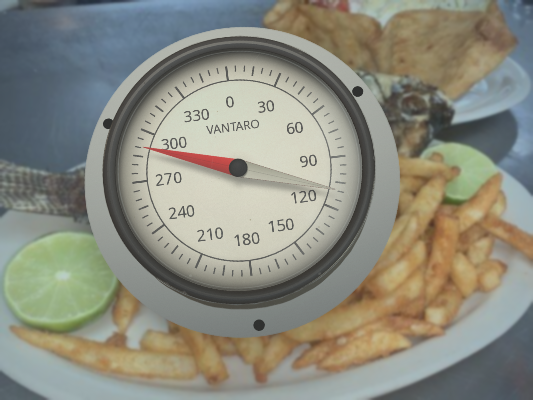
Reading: 290 °
